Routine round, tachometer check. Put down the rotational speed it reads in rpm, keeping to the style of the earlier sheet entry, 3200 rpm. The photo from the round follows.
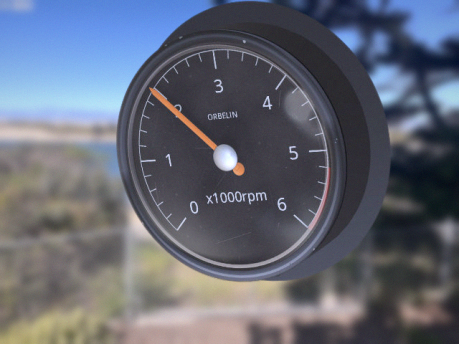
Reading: 2000 rpm
